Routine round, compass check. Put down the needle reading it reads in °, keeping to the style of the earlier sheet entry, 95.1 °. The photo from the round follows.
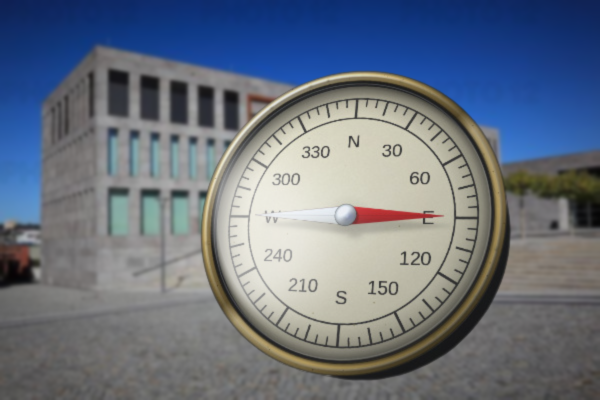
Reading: 90 °
